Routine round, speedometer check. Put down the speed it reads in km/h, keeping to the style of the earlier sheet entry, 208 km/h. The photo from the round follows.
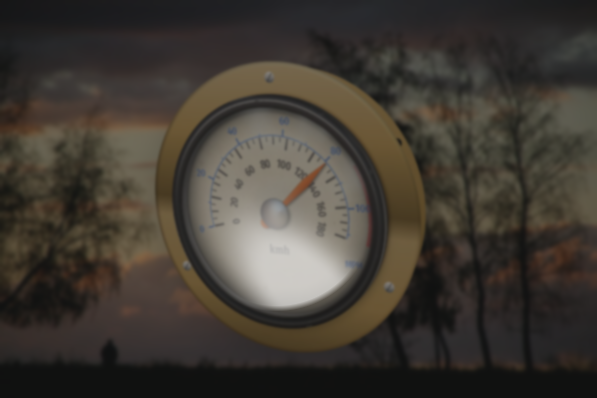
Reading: 130 km/h
